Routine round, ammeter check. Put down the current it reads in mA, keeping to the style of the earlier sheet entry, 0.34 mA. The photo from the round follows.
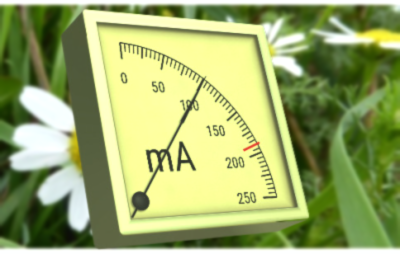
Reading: 100 mA
